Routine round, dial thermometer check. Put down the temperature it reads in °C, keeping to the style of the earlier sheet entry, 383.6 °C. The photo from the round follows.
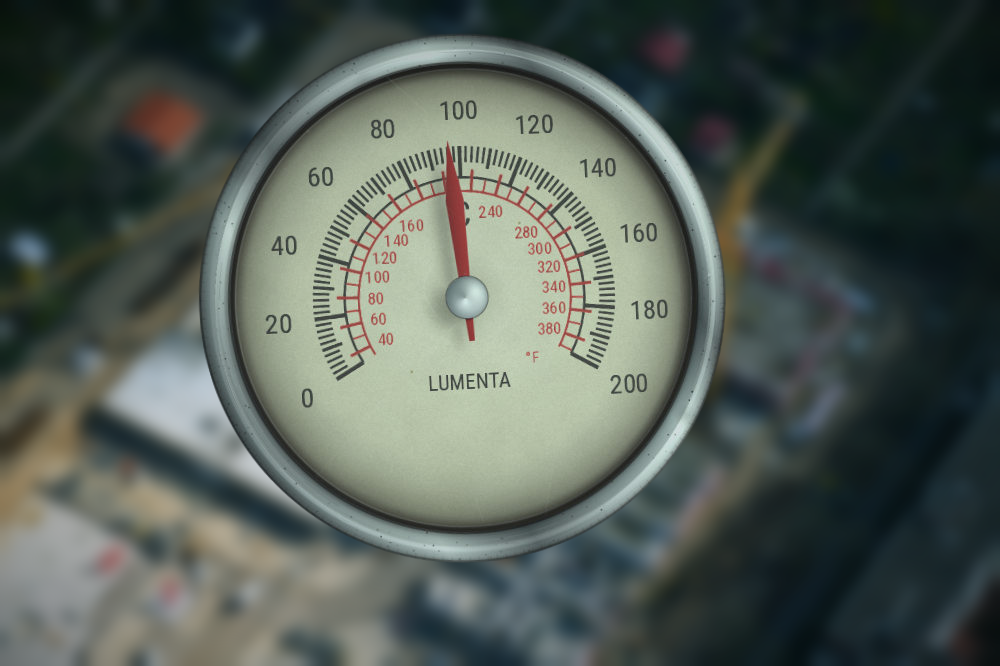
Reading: 96 °C
